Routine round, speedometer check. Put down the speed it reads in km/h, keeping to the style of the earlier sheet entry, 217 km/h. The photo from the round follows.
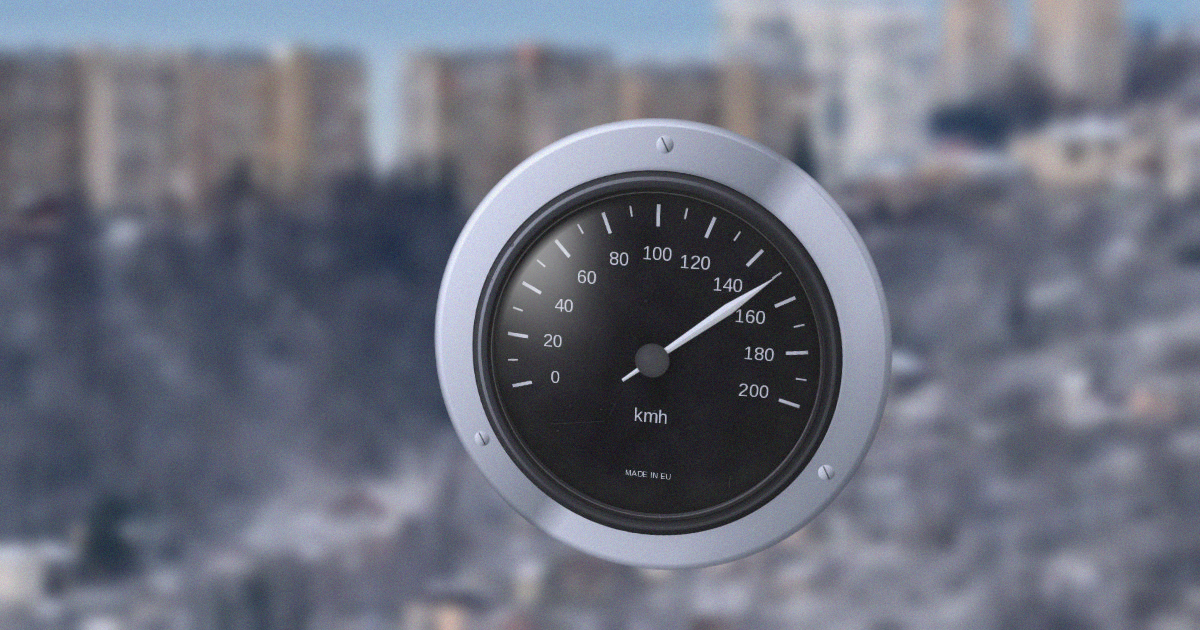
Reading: 150 km/h
